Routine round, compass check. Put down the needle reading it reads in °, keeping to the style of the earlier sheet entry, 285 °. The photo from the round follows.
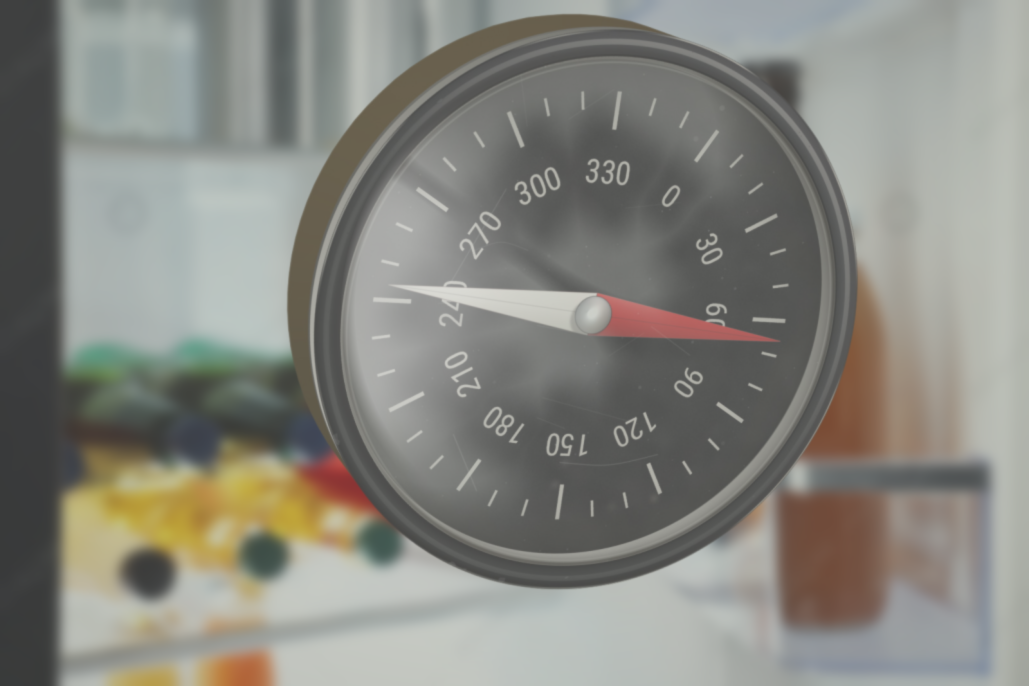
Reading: 65 °
